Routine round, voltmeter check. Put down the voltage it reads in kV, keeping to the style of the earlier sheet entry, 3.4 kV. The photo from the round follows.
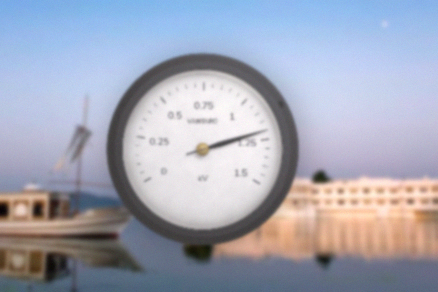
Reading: 1.2 kV
